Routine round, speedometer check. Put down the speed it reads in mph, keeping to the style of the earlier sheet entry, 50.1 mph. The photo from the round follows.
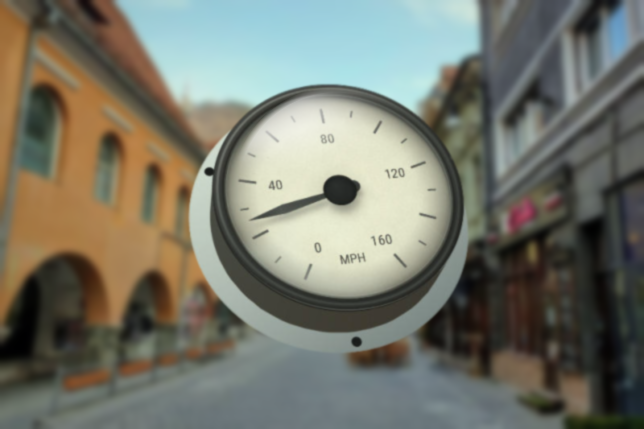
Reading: 25 mph
